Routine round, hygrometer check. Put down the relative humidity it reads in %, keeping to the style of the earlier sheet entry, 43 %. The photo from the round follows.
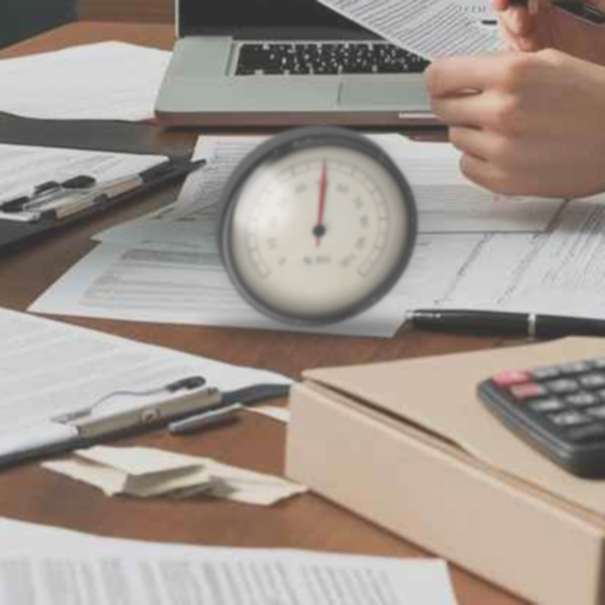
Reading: 50 %
